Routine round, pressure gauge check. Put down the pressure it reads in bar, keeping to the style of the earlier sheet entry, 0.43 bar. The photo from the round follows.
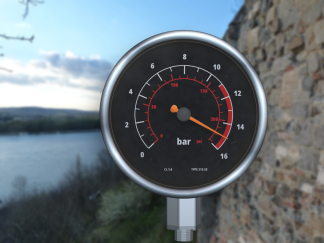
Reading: 15 bar
